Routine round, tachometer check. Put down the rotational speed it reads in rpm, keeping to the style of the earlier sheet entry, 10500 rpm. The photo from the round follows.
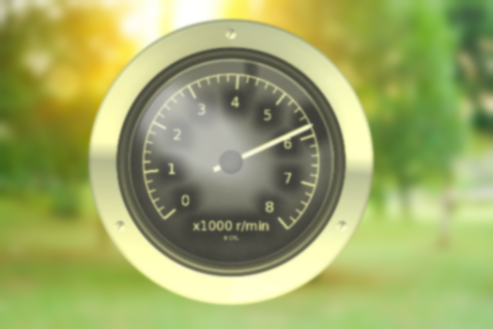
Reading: 5800 rpm
